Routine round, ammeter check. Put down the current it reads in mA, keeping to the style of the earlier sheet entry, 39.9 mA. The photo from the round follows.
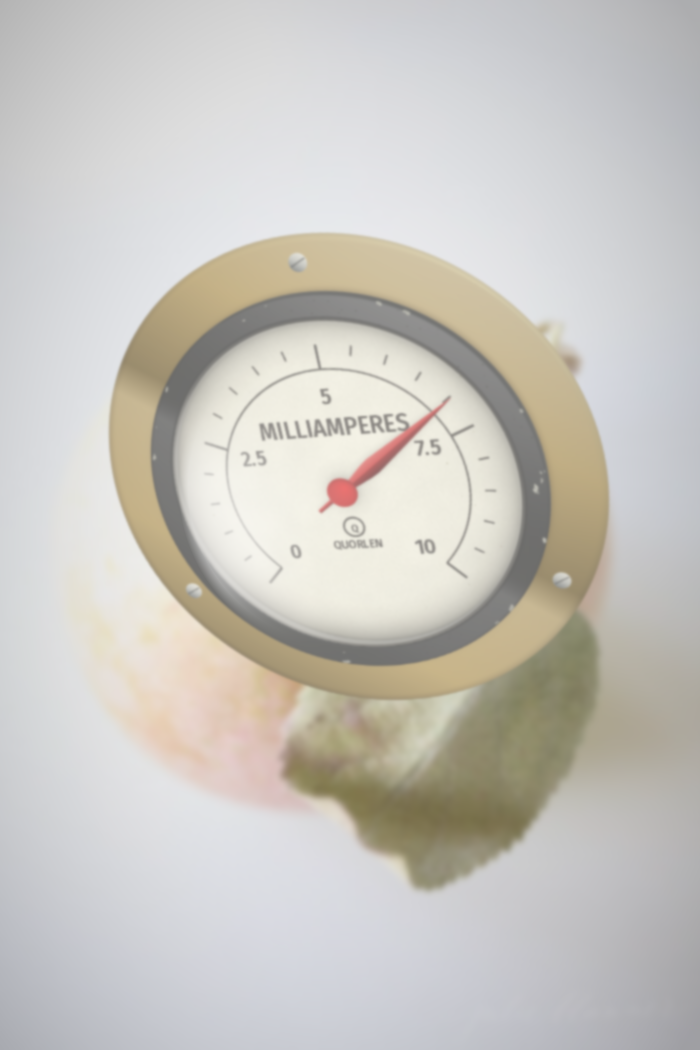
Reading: 7 mA
